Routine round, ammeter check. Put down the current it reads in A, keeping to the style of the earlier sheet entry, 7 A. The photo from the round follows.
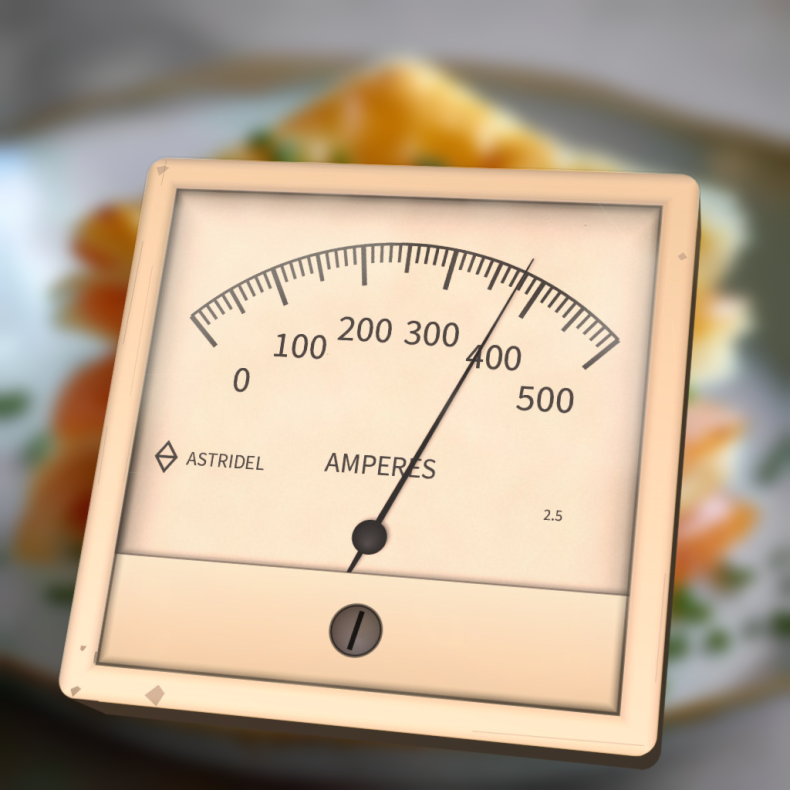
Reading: 380 A
